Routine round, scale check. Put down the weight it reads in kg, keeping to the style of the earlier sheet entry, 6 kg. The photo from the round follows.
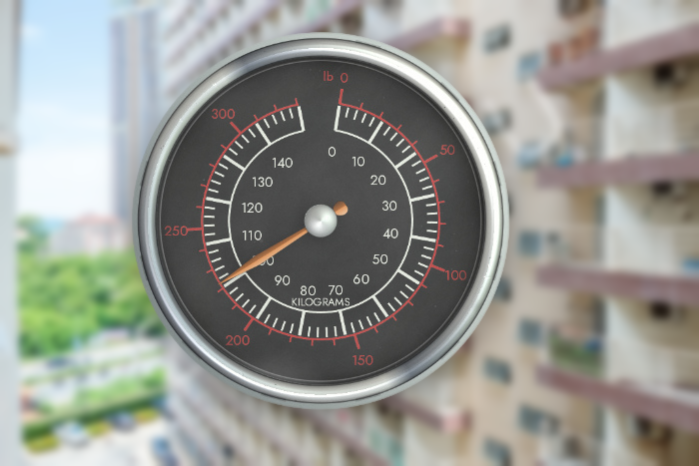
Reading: 101 kg
